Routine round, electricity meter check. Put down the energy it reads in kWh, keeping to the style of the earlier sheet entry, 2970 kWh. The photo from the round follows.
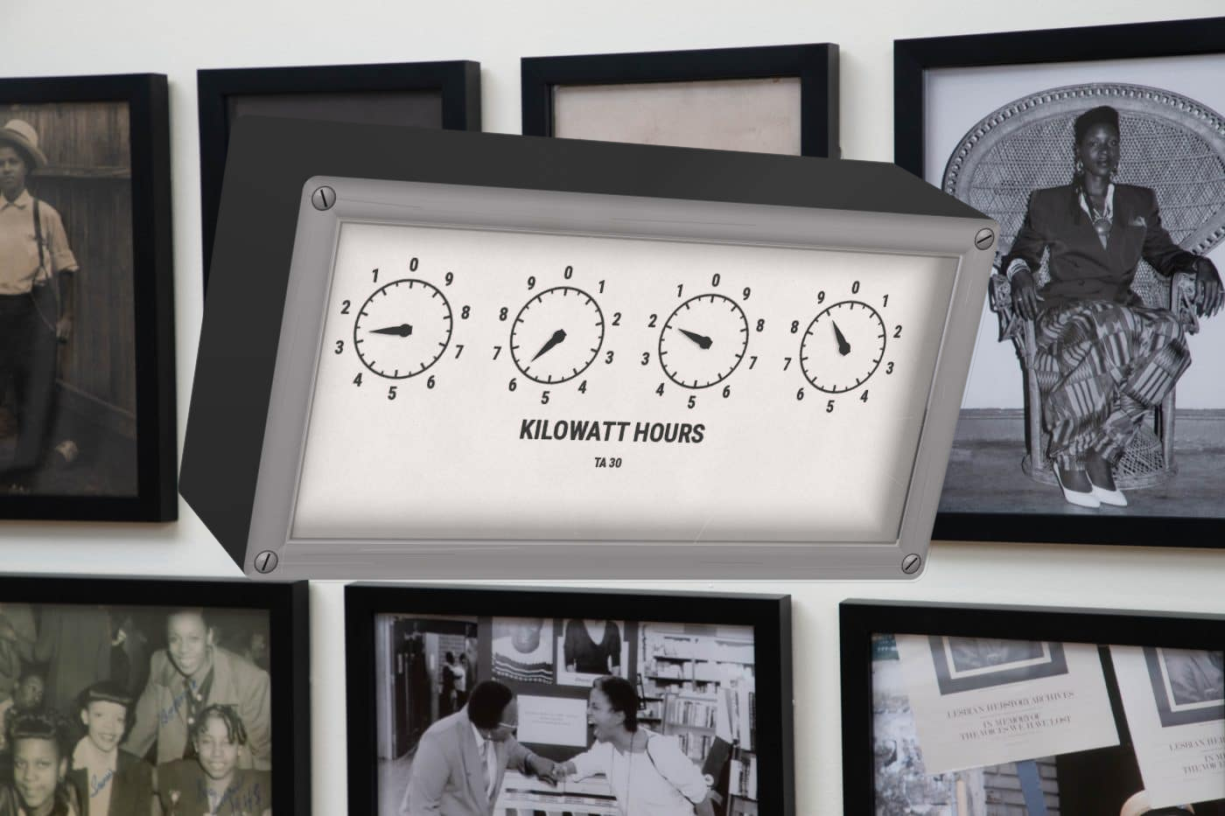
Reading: 2619 kWh
